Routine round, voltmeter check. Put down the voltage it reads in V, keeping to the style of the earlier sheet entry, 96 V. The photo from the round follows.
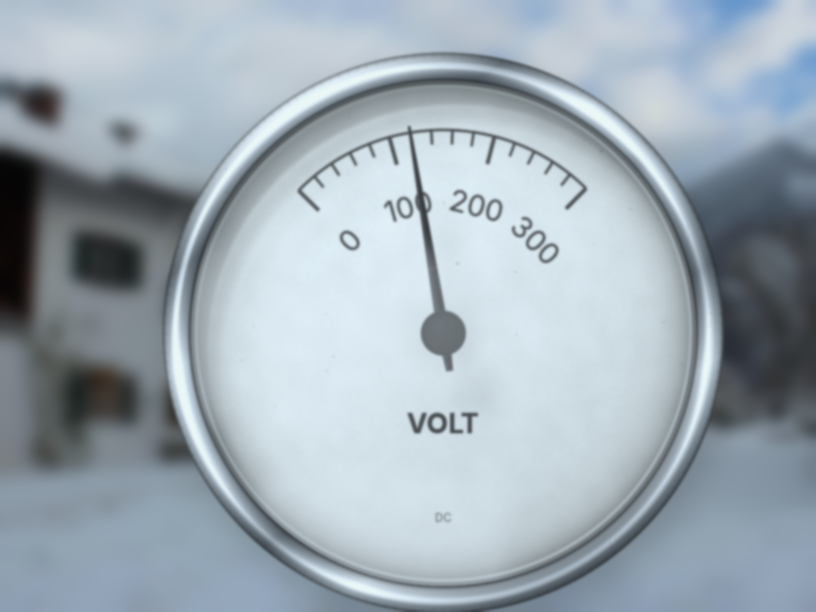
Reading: 120 V
